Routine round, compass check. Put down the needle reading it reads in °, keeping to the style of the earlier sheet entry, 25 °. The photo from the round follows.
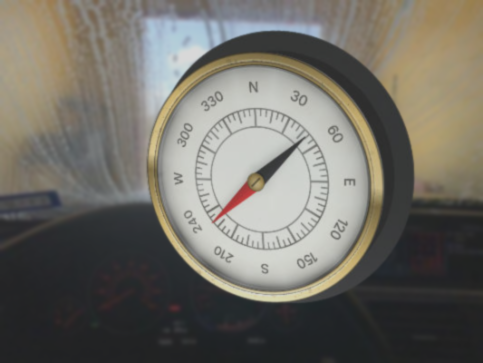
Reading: 230 °
